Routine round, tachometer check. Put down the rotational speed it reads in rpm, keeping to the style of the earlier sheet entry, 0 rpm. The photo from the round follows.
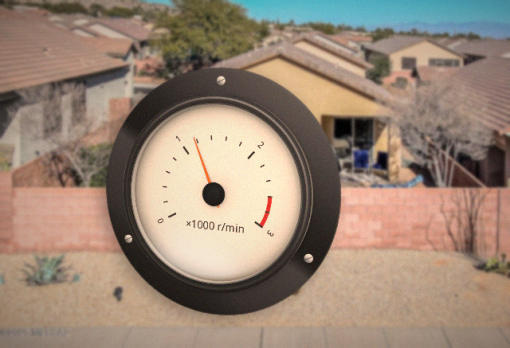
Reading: 1200 rpm
